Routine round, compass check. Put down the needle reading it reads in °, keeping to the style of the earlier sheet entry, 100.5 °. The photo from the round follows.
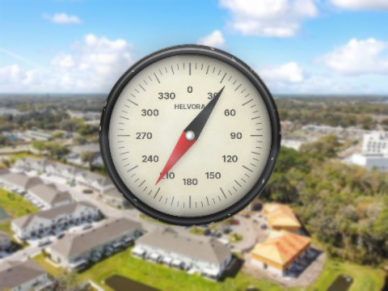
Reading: 215 °
